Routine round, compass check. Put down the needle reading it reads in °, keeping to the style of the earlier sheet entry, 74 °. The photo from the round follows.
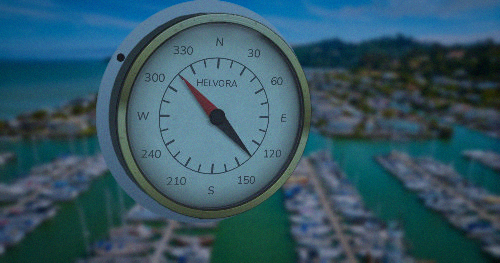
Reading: 315 °
